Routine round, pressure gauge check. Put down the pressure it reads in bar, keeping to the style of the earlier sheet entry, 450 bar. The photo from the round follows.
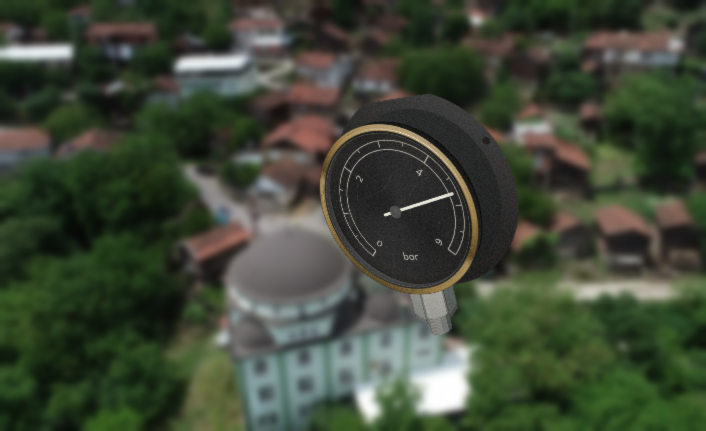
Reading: 4.75 bar
